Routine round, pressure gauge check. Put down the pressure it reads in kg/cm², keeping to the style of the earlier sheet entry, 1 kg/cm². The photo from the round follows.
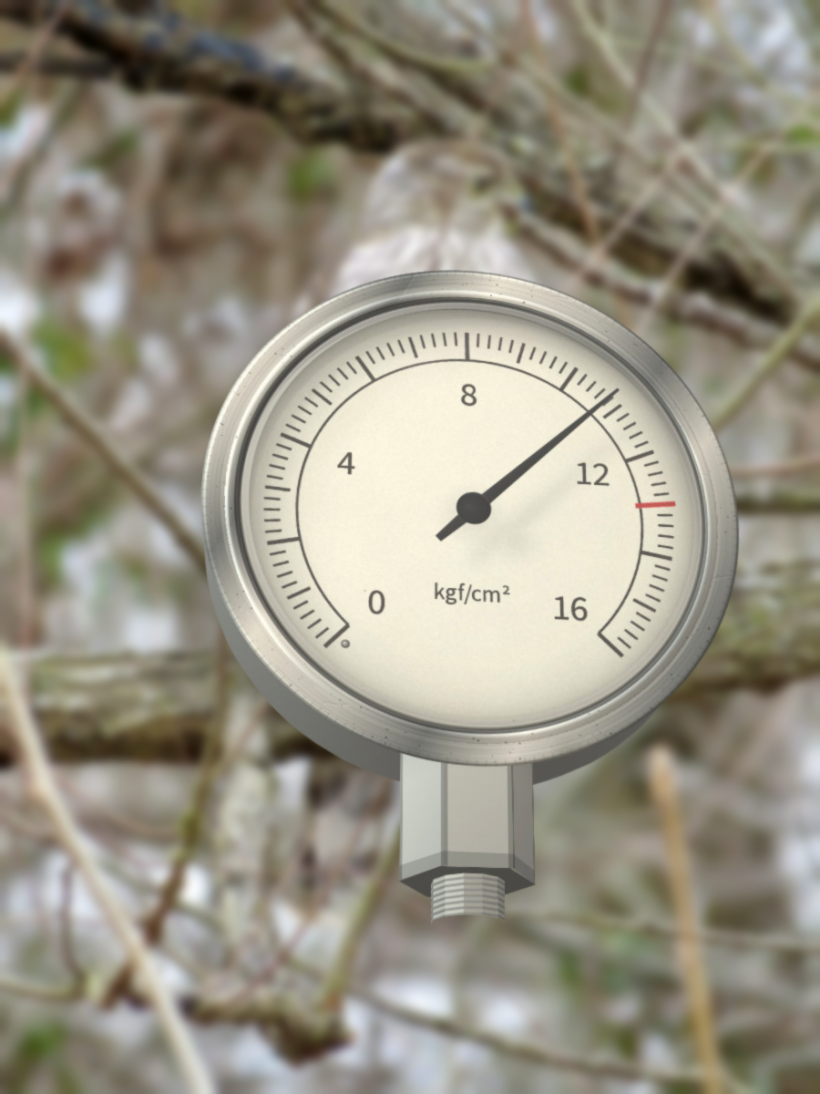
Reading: 10.8 kg/cm²
